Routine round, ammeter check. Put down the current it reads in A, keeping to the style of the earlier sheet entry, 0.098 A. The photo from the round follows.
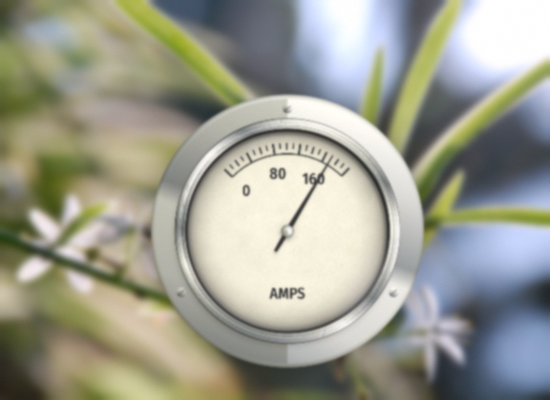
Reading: 170 A
